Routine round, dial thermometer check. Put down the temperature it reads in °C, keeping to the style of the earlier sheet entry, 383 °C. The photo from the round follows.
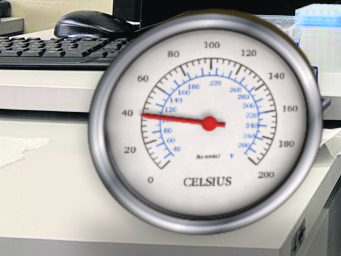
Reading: 40 °C
